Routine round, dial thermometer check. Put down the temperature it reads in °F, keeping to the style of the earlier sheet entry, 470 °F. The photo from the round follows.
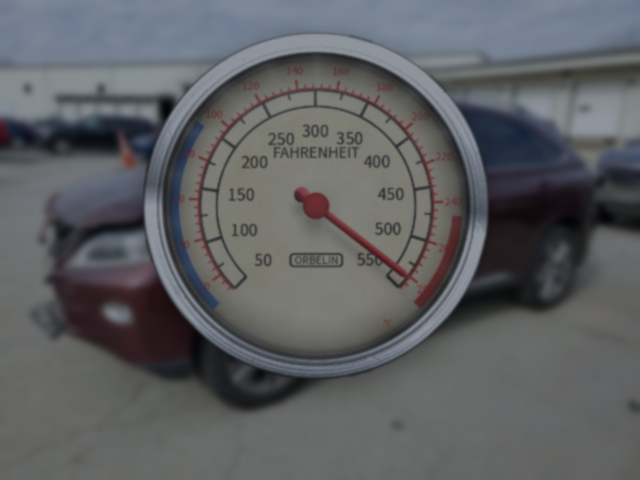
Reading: 537.5 °F
